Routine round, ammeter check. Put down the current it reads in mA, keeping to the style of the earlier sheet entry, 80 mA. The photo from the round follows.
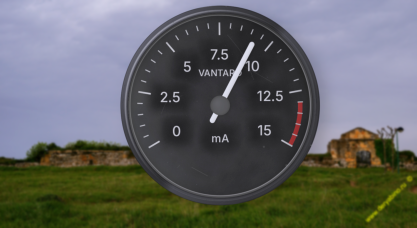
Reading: 9.25 mA
